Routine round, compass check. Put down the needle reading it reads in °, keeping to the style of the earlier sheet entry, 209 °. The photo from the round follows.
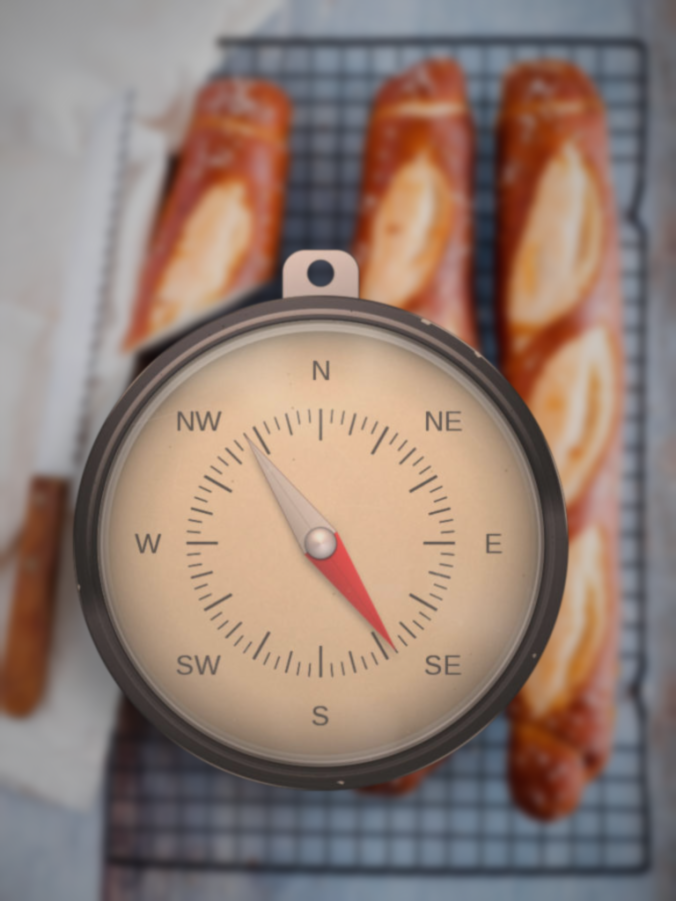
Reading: 145 °
